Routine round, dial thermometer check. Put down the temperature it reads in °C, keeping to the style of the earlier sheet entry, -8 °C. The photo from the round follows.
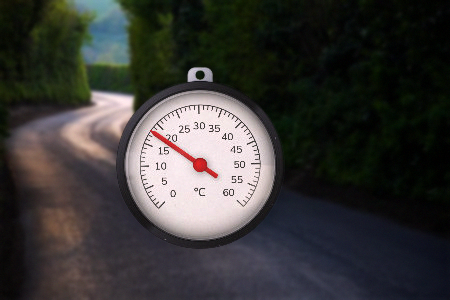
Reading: 18 °C
